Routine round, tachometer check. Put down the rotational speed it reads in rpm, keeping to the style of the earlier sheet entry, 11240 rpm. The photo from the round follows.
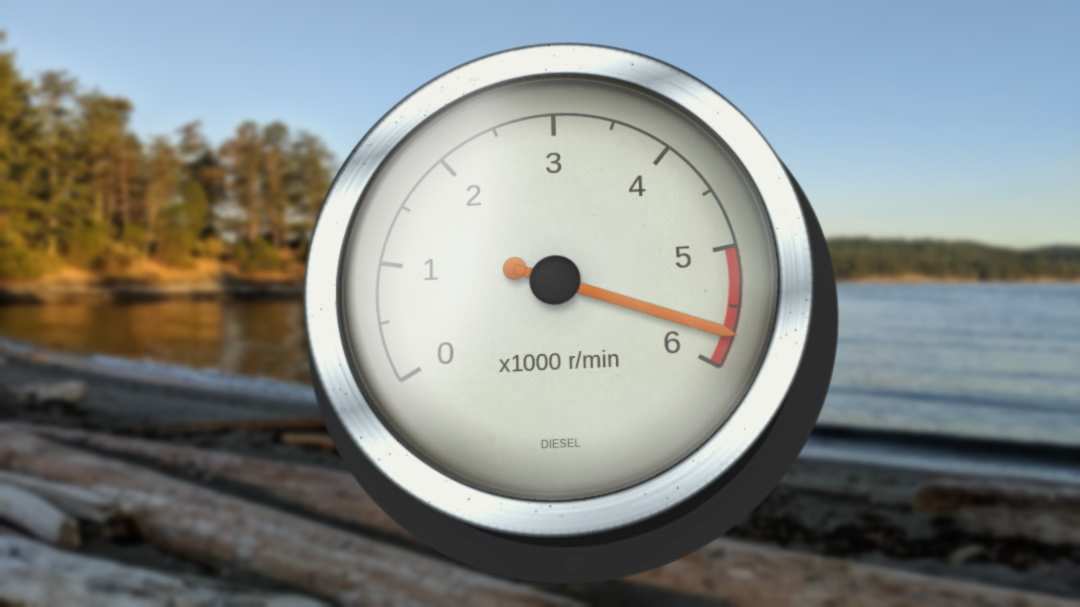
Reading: 5750 rpm
